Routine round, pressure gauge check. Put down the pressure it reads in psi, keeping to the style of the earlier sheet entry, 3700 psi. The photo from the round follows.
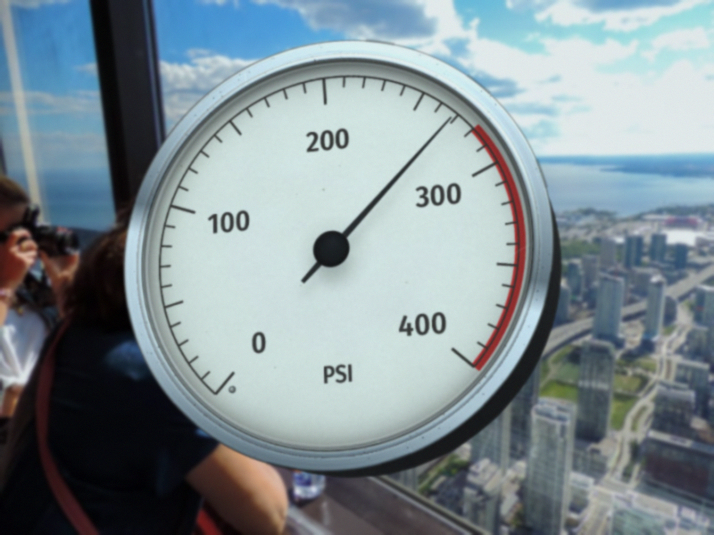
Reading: 270 psi
